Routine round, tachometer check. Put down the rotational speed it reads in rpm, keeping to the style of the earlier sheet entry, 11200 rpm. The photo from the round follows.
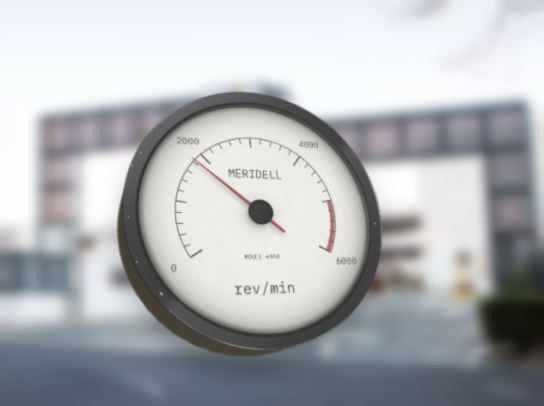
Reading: 1800 rpm
